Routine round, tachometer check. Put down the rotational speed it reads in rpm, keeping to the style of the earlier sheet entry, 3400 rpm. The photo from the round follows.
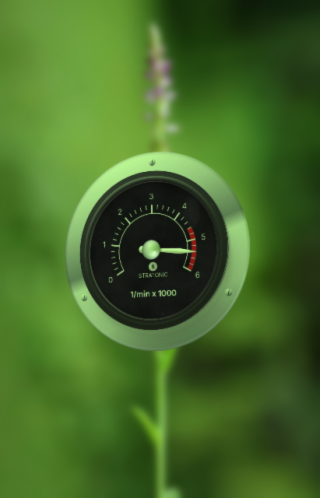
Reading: 5400 rpm
